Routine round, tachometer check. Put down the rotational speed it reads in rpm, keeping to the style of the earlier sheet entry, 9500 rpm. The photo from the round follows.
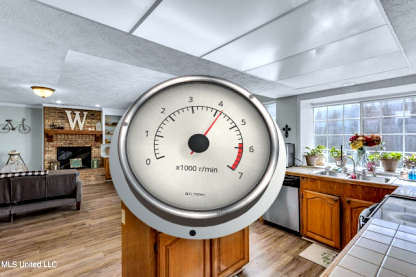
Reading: 4200 rpm
